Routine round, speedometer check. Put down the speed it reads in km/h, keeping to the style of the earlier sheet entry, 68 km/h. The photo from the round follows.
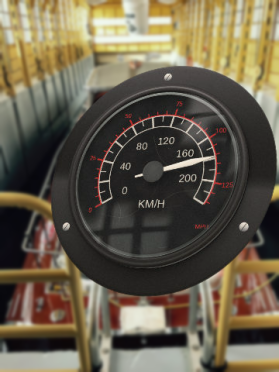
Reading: 180 km/h
